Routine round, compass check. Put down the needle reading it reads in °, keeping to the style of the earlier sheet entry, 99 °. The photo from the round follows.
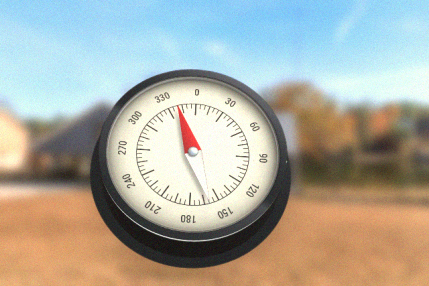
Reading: 340 °
